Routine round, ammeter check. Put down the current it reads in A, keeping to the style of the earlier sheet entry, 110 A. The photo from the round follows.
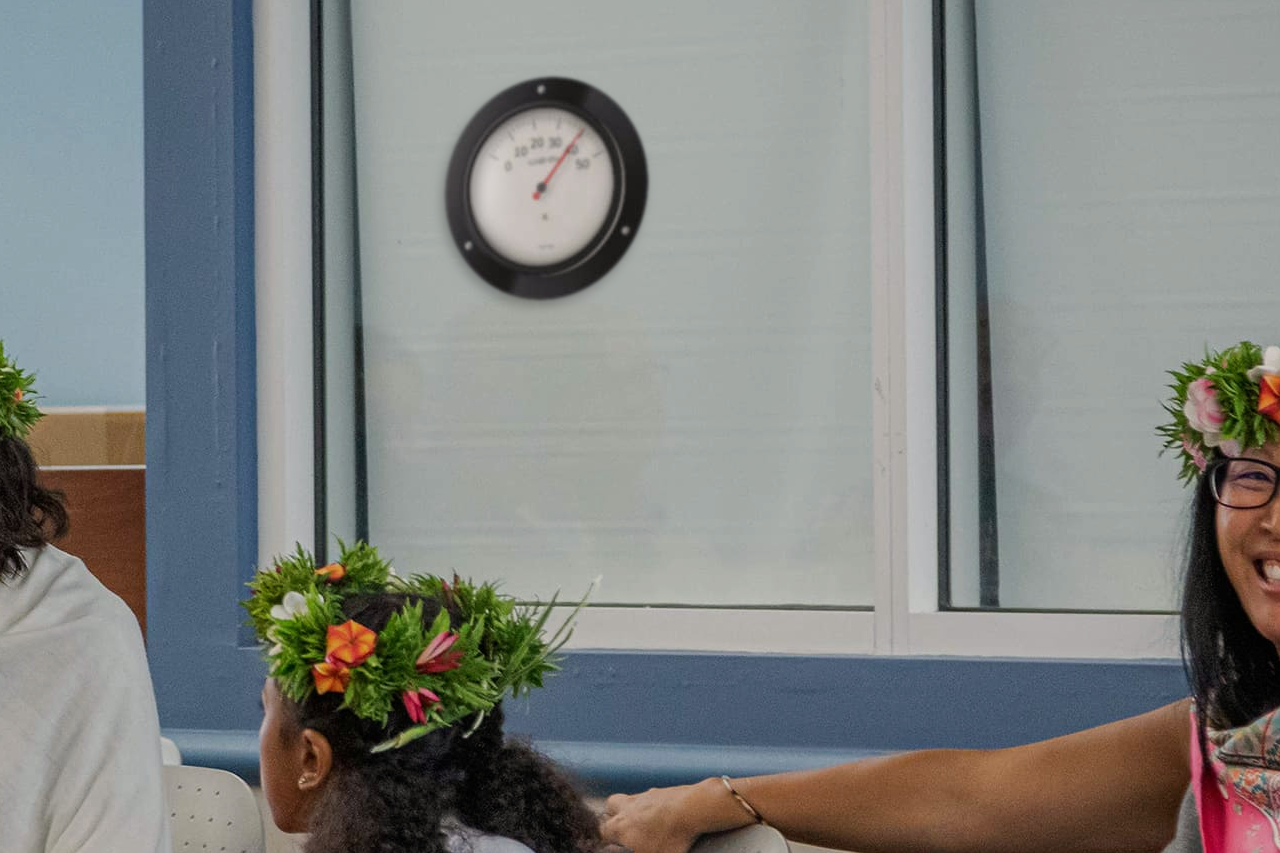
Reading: 40 A
